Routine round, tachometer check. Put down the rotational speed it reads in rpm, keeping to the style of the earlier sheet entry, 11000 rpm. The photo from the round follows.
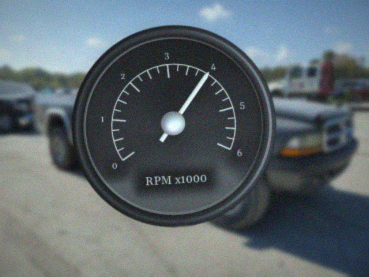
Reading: 4000 rpm
